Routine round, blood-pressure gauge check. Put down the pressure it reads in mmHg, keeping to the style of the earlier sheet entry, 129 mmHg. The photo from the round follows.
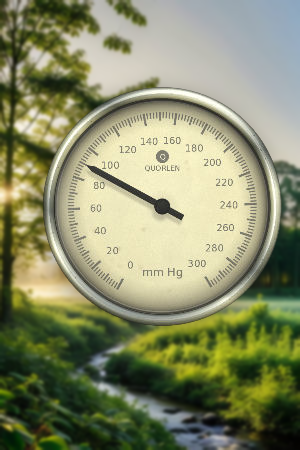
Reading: 90 mmHg
